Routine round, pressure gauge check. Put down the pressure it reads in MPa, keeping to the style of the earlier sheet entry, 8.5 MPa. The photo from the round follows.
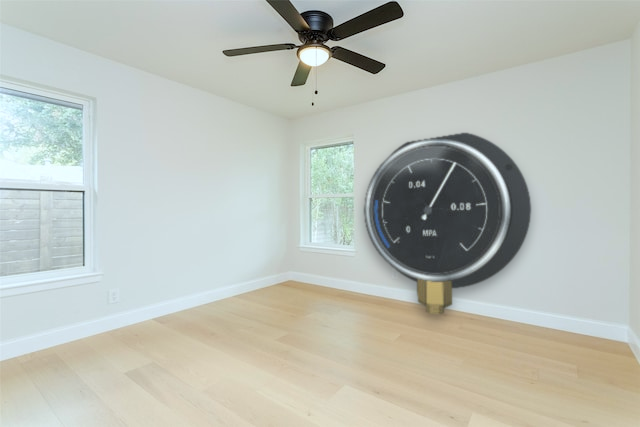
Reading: 0.06 MPa
